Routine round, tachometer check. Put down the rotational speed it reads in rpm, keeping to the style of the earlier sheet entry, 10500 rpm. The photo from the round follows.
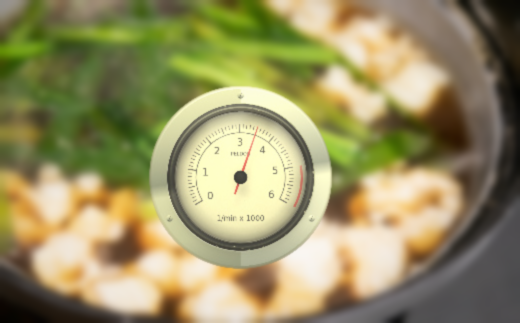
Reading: 3500 rpm
